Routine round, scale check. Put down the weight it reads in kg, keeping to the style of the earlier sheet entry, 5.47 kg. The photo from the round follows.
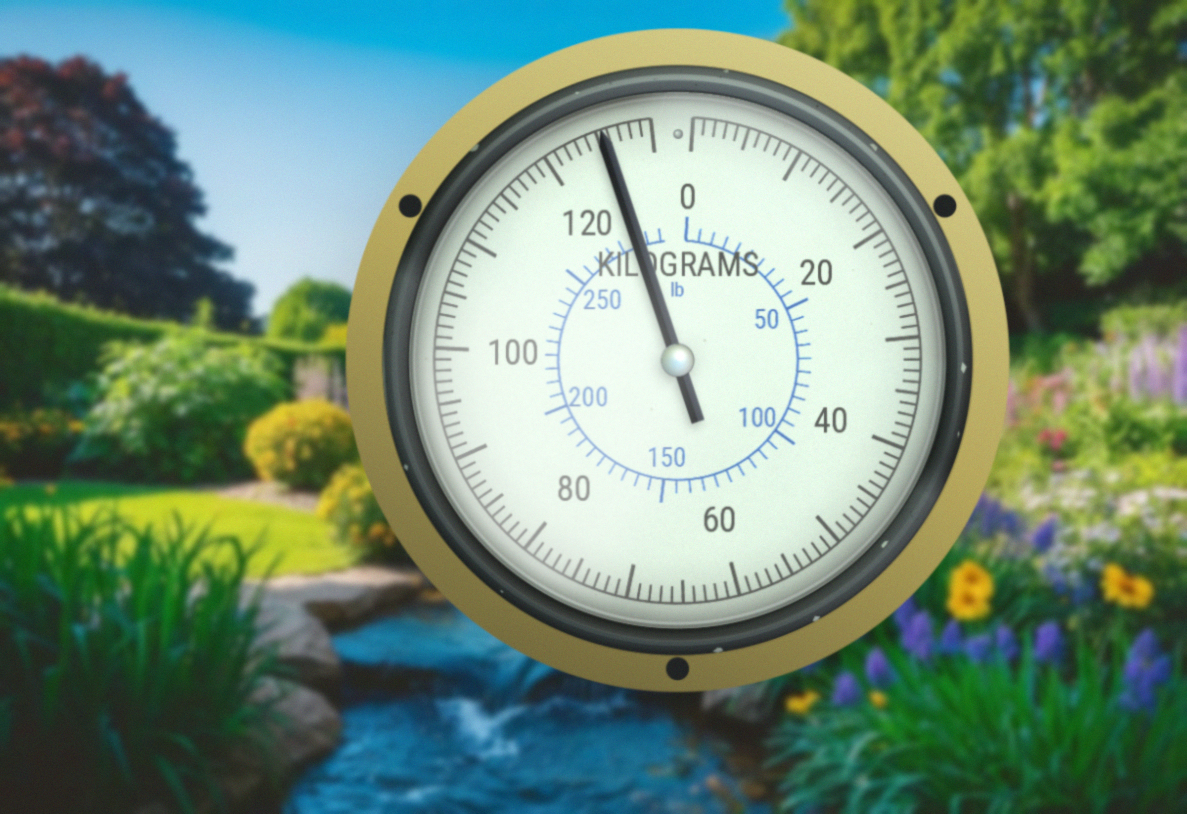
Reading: 125.5 kg
